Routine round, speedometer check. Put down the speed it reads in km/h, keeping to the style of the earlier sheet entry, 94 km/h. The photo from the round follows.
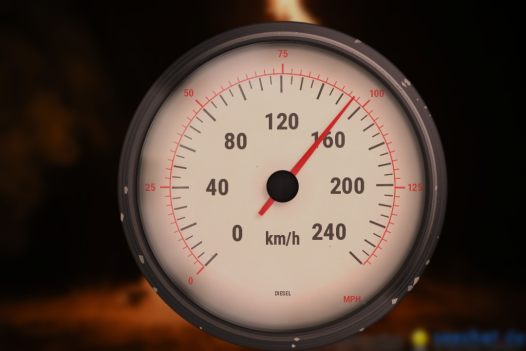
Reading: 155 km/h
